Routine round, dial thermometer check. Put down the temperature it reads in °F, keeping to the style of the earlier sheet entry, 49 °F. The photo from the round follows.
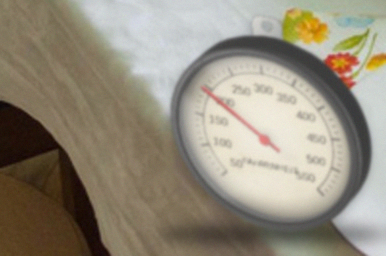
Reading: 200 °F
